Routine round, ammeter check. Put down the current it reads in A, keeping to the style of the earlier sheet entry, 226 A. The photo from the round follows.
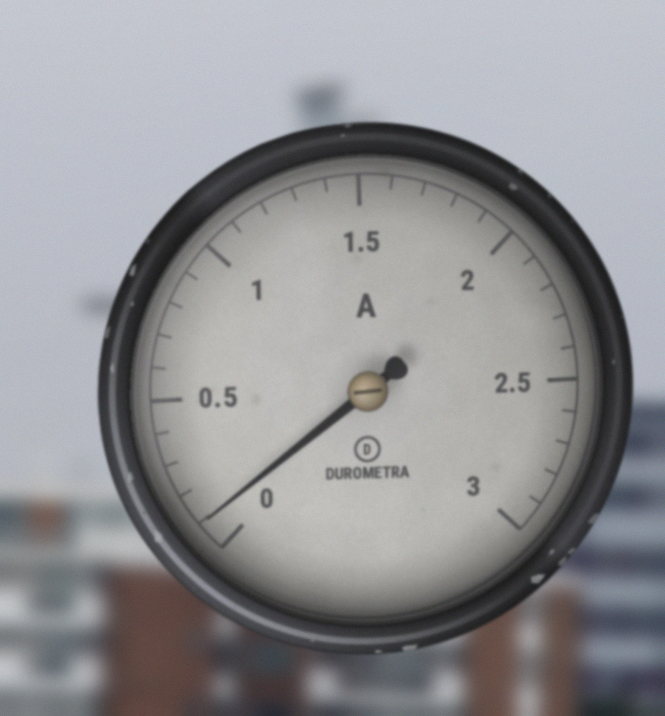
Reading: 0.1 A
